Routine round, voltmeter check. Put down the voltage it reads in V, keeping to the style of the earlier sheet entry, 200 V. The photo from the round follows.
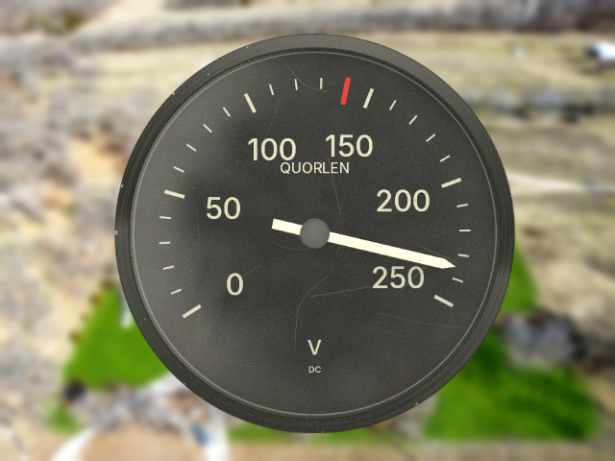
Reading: 235 V
